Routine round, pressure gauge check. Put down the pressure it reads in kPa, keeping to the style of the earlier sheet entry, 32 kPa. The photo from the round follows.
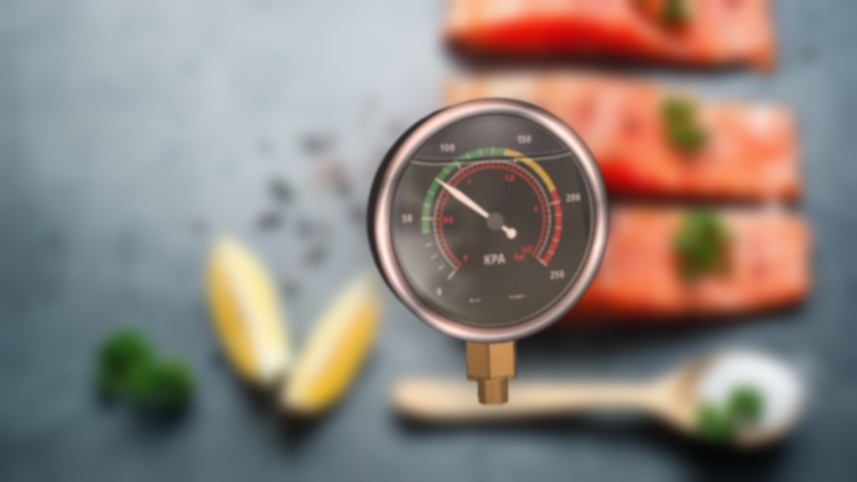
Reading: 80 kPa
